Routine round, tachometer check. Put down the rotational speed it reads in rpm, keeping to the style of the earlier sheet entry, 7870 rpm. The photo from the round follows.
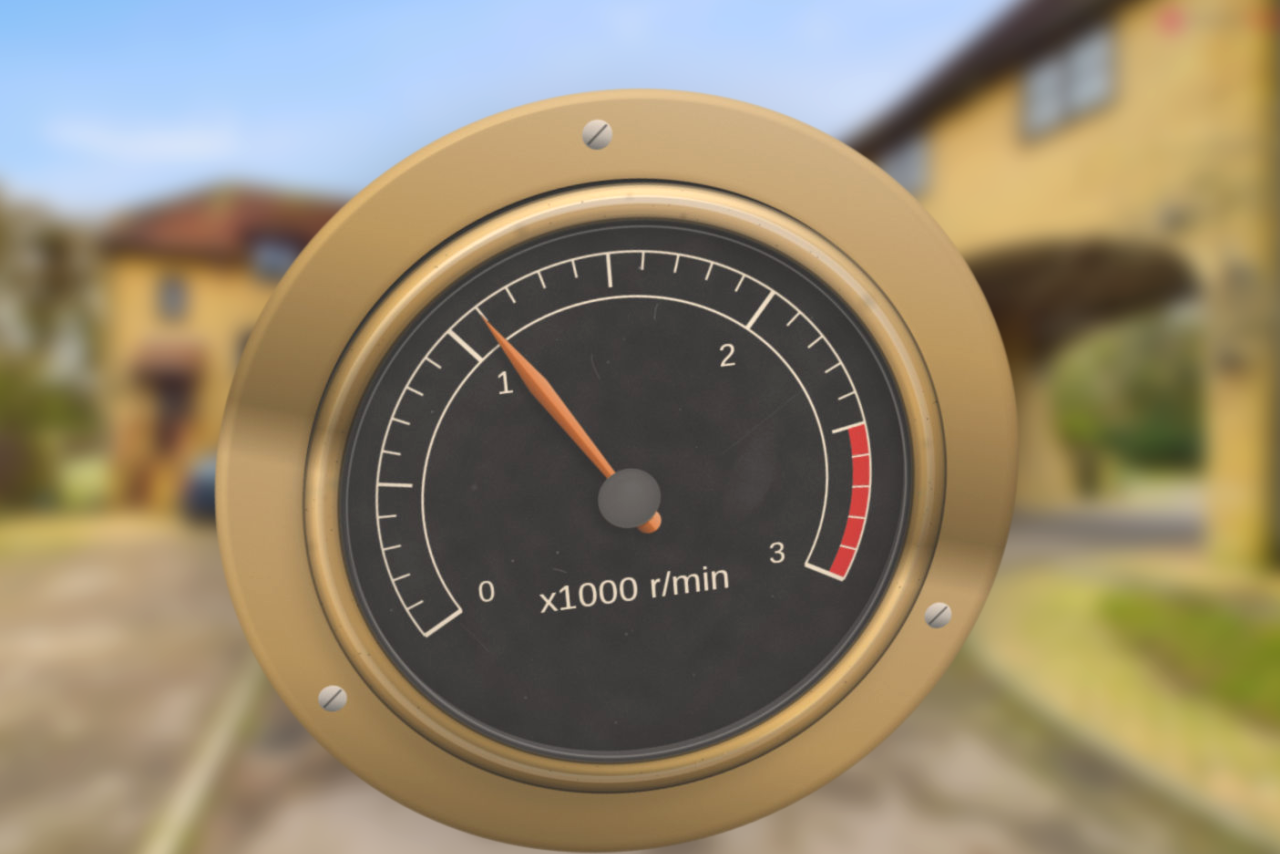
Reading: 1100 rpm
